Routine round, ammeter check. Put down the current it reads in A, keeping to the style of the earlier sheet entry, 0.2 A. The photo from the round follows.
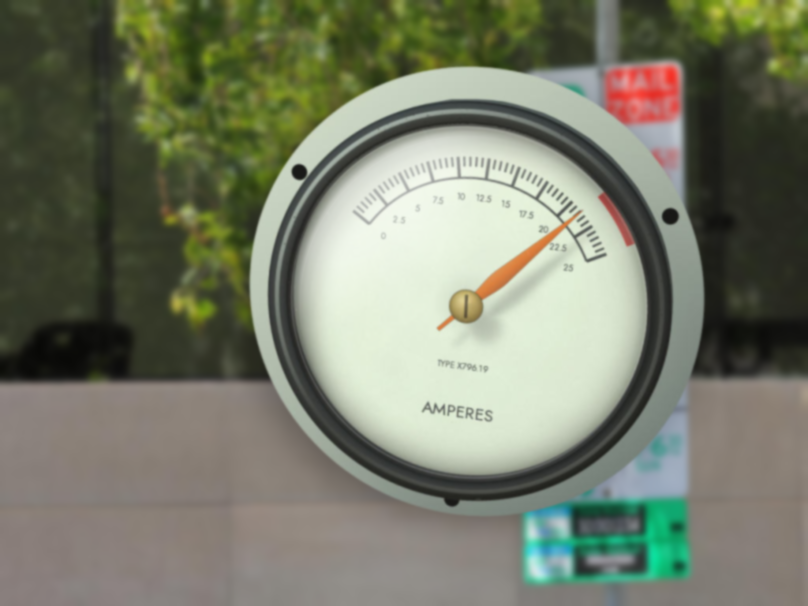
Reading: 21 A
